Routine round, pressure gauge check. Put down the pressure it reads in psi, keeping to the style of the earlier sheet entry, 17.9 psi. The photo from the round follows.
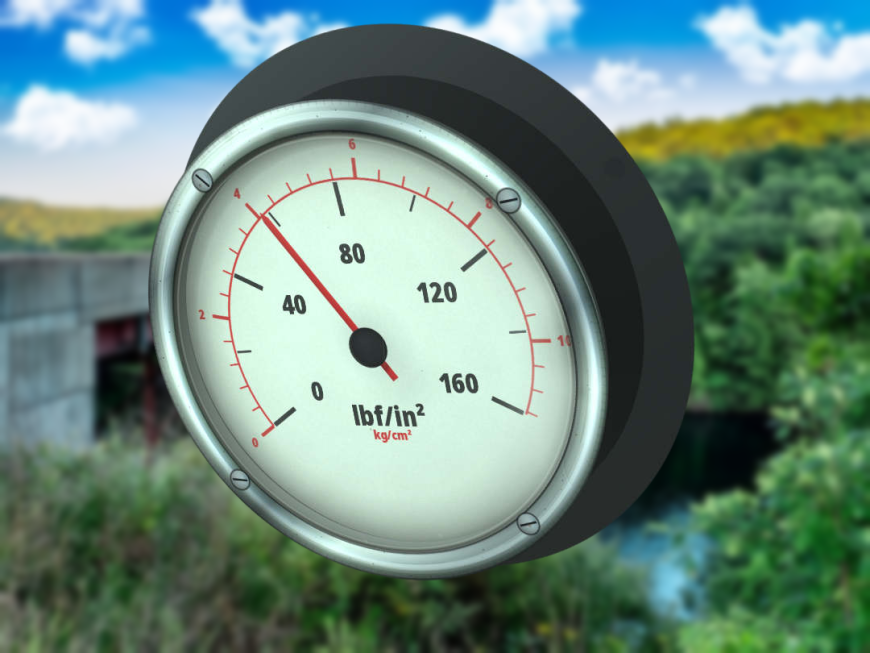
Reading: 60 psi
